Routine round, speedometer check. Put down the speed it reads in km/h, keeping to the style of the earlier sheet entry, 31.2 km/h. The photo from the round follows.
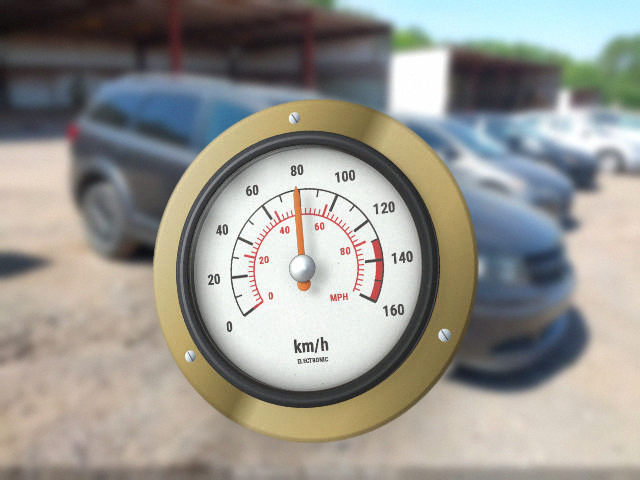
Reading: 80 km/h
